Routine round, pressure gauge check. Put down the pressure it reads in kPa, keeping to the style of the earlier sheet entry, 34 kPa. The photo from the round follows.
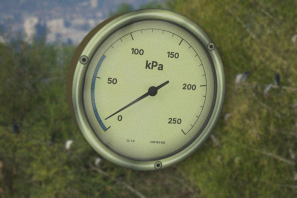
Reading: 10 kPa
